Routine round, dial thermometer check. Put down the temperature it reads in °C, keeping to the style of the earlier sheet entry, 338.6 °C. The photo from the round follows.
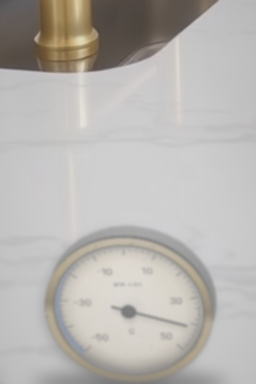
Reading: 40 °C
